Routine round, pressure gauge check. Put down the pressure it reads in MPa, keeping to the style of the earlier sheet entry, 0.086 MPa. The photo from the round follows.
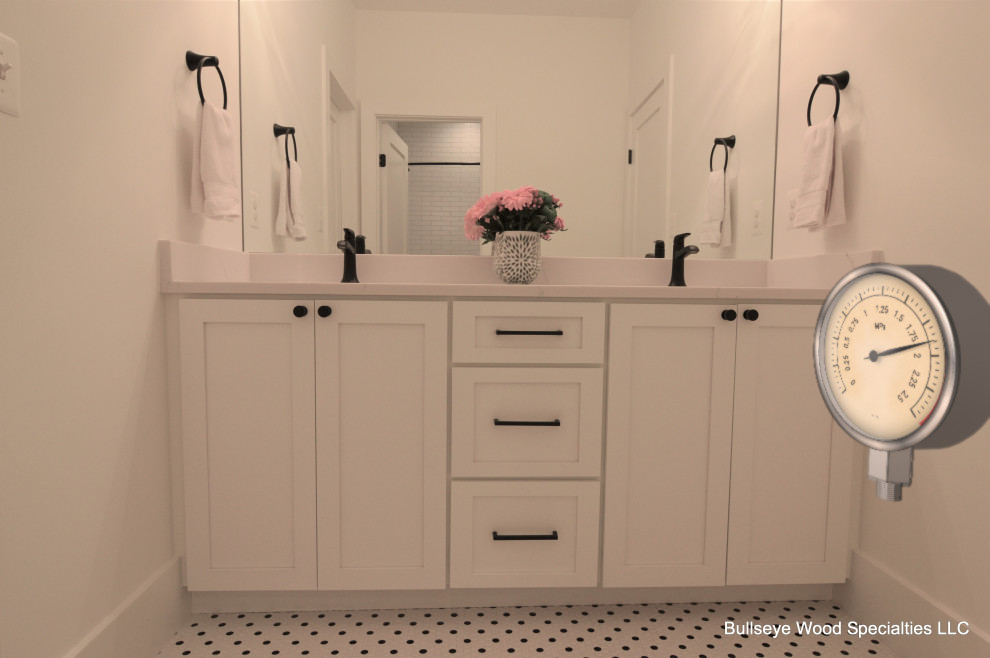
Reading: 1.9 MPa
